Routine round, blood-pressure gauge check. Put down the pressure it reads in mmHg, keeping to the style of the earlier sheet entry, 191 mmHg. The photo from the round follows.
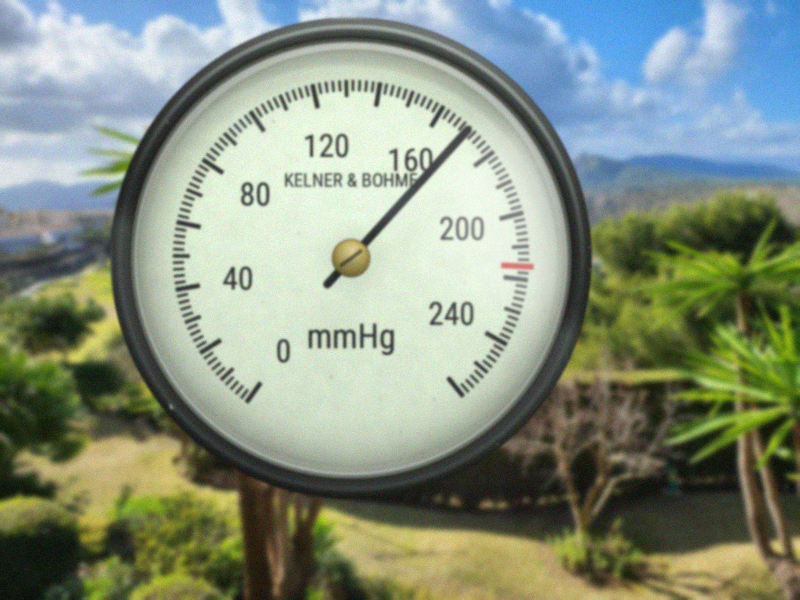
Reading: 170 mmHg
